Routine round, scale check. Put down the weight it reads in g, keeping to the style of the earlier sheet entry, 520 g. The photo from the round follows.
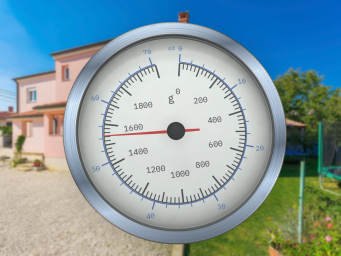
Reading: 1540 g
